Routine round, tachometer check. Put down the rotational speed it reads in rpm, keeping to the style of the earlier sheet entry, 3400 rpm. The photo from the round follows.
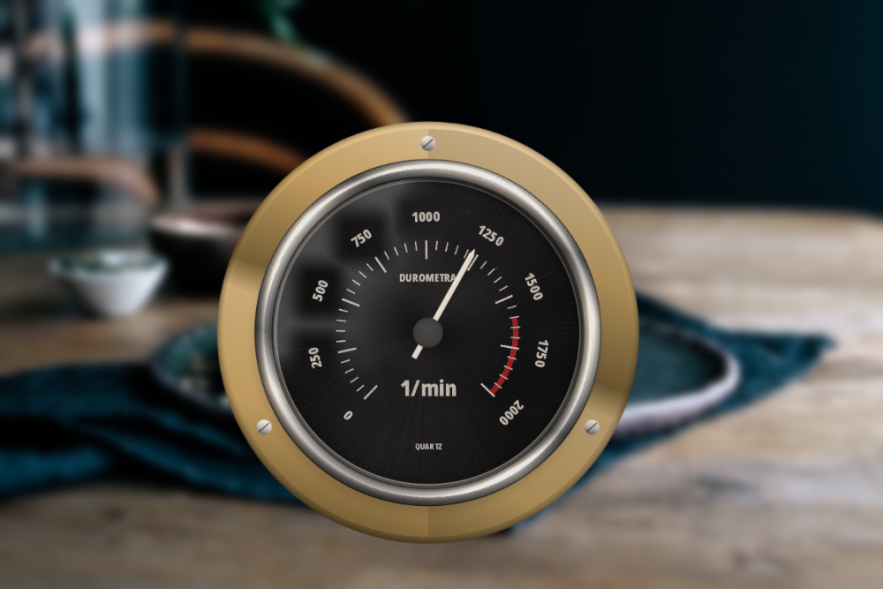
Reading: 1225 rpm
